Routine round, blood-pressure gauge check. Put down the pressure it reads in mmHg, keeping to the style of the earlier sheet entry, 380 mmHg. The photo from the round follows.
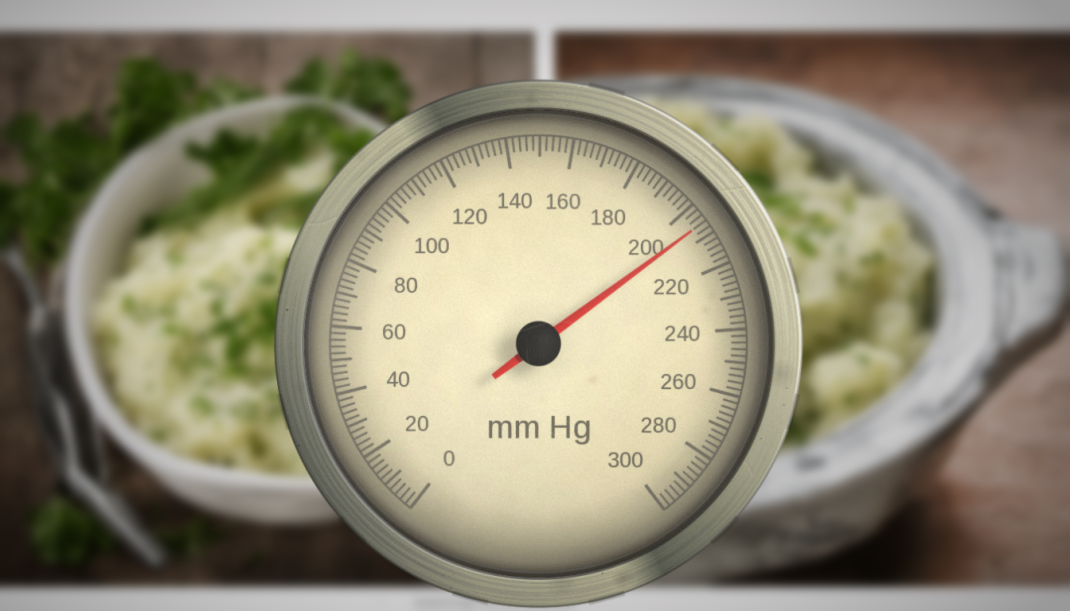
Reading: 206 mmHg
